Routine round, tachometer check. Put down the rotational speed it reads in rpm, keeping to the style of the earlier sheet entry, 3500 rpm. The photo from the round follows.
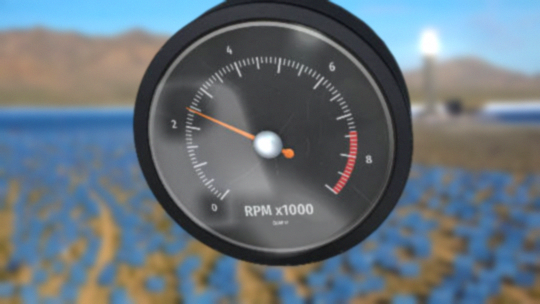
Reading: 2500 rpm
